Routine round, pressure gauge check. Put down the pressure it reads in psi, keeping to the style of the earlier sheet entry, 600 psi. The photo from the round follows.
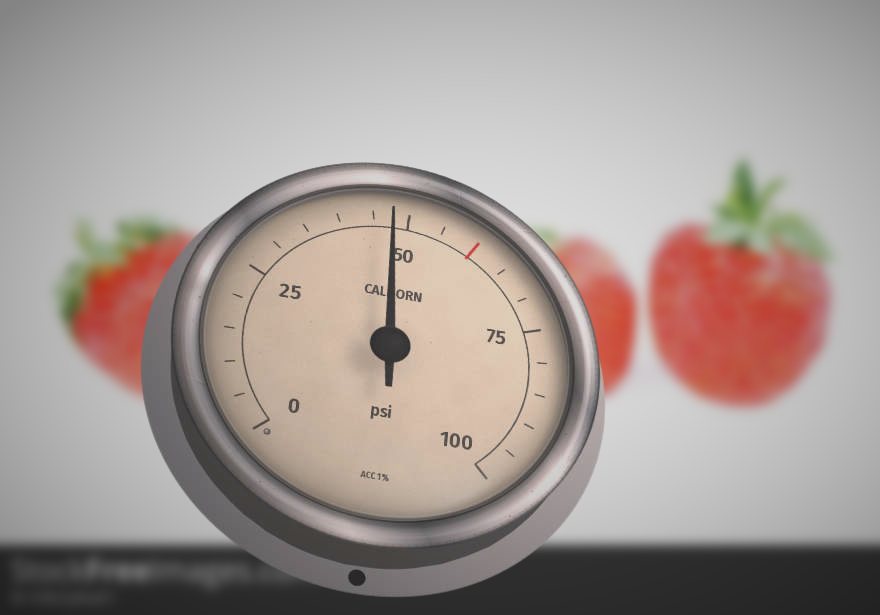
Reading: 47.5 psi
